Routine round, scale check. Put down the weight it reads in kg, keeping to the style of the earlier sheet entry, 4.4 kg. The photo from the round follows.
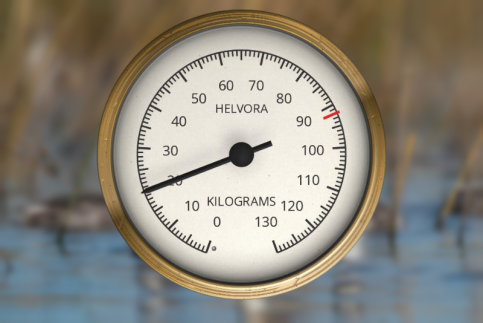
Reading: 20 kg
